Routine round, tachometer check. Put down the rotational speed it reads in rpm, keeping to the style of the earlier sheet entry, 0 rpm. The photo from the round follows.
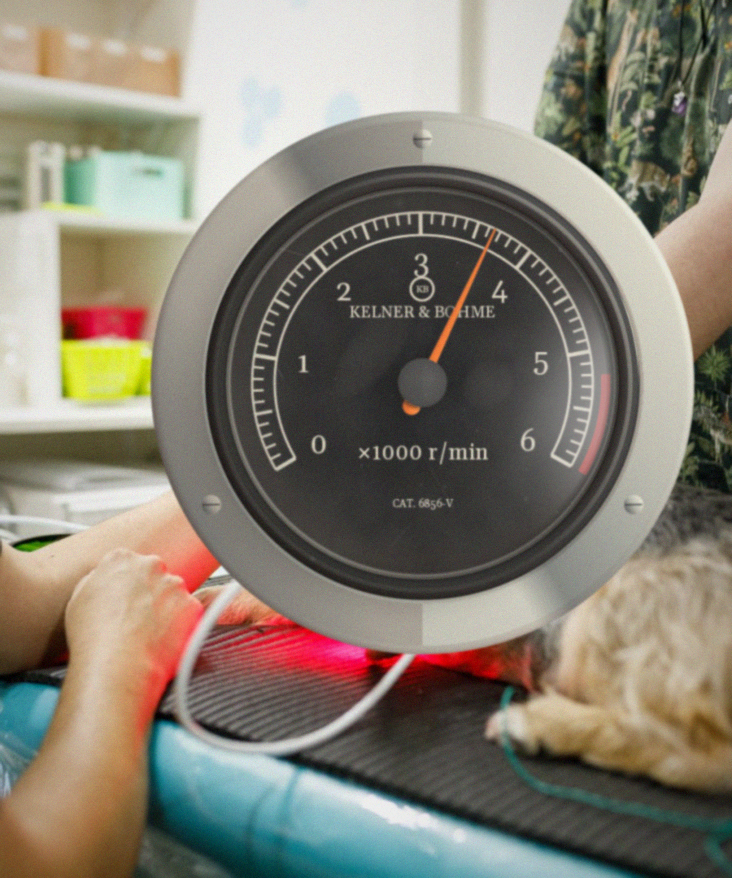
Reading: 3650 rpm
